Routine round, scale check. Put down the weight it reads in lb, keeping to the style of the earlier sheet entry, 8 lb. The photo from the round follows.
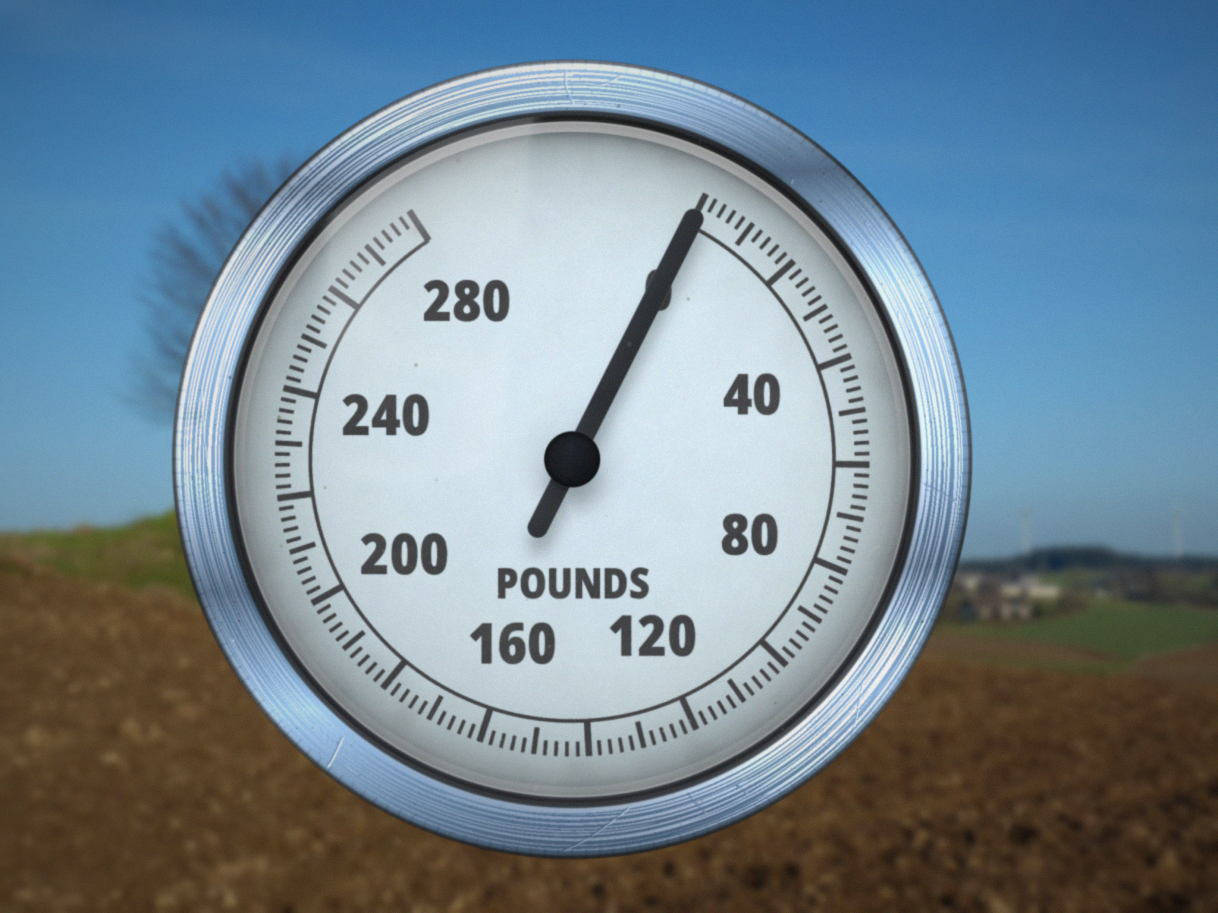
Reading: 0 lb
